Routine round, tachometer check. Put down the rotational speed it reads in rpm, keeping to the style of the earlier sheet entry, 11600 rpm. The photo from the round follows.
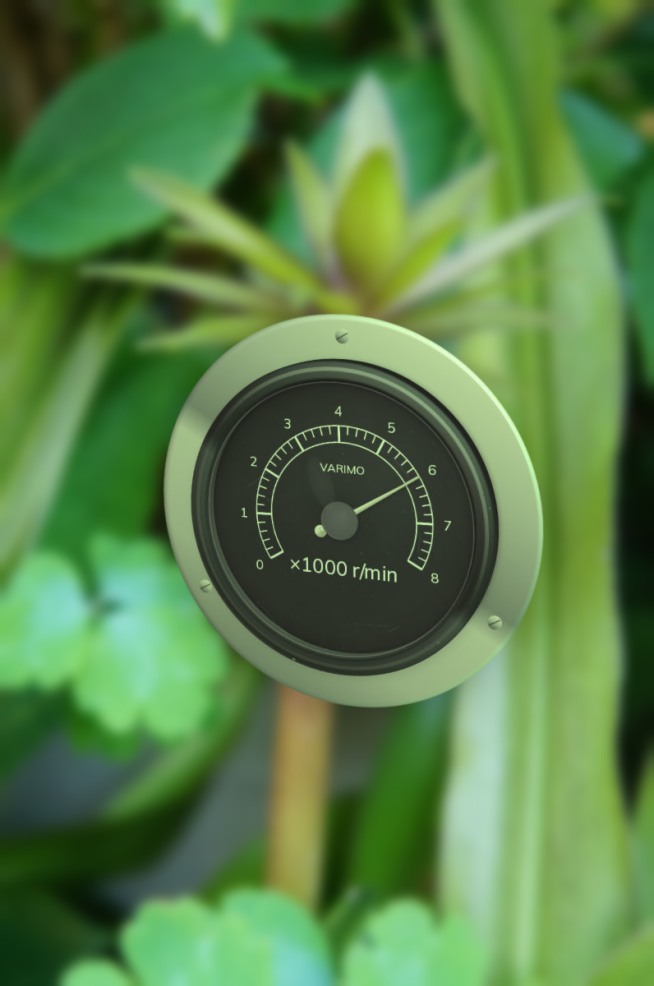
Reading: 6000 rpm
